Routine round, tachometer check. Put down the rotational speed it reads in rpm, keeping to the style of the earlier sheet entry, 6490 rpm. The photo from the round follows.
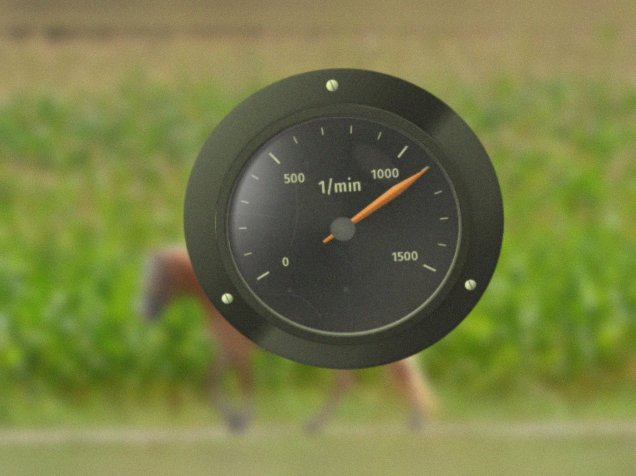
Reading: 1100 rpm
